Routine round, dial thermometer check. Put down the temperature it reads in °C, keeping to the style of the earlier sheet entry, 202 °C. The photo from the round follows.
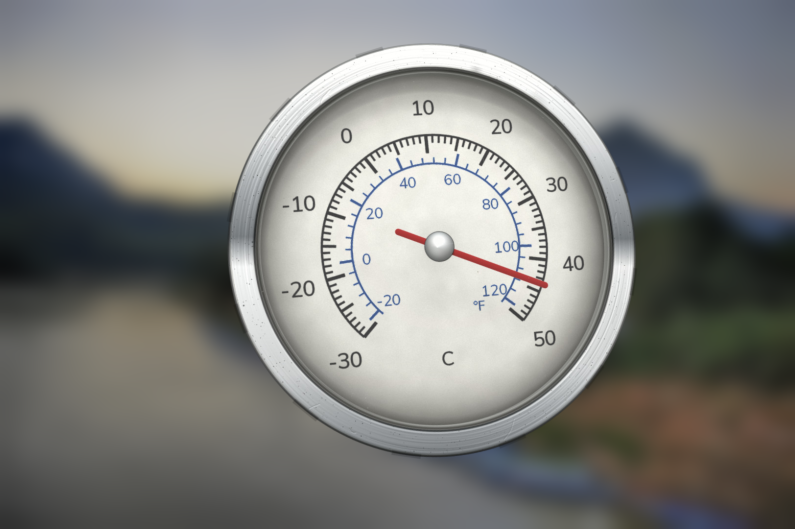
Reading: 44 °C
